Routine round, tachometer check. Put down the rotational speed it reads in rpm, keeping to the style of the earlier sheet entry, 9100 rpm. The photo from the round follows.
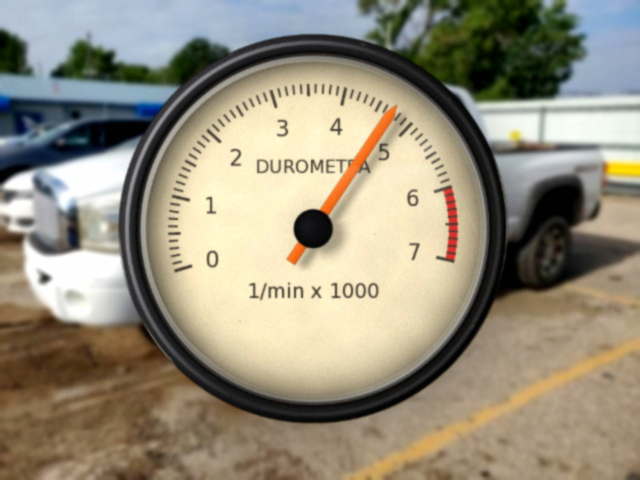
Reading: 4700 rpm
